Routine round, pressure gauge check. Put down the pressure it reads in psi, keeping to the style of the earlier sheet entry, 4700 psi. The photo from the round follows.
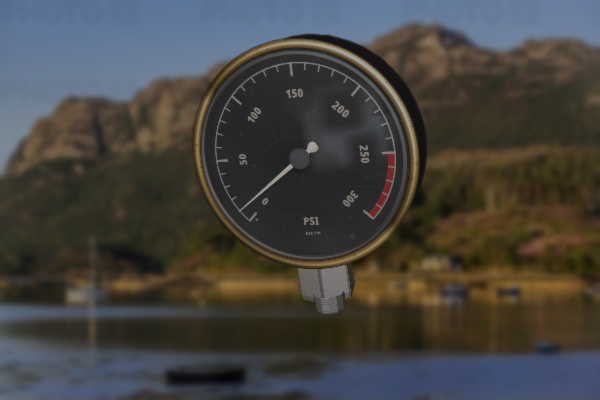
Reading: 10 psi
